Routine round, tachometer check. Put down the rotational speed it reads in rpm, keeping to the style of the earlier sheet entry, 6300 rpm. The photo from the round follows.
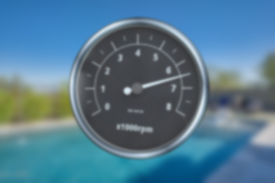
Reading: 6500 rpm
